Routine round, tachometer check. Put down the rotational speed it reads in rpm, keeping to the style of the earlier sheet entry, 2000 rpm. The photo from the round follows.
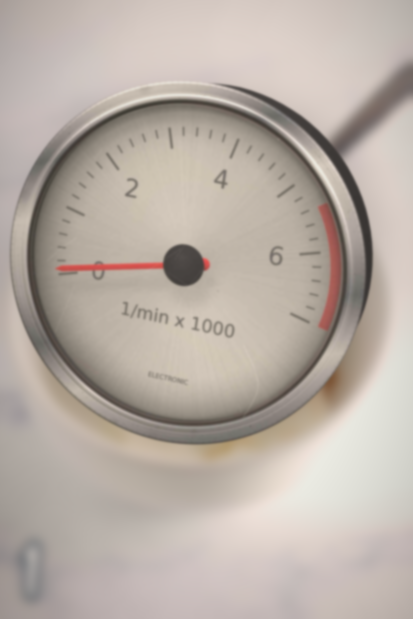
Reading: 100 rpm
